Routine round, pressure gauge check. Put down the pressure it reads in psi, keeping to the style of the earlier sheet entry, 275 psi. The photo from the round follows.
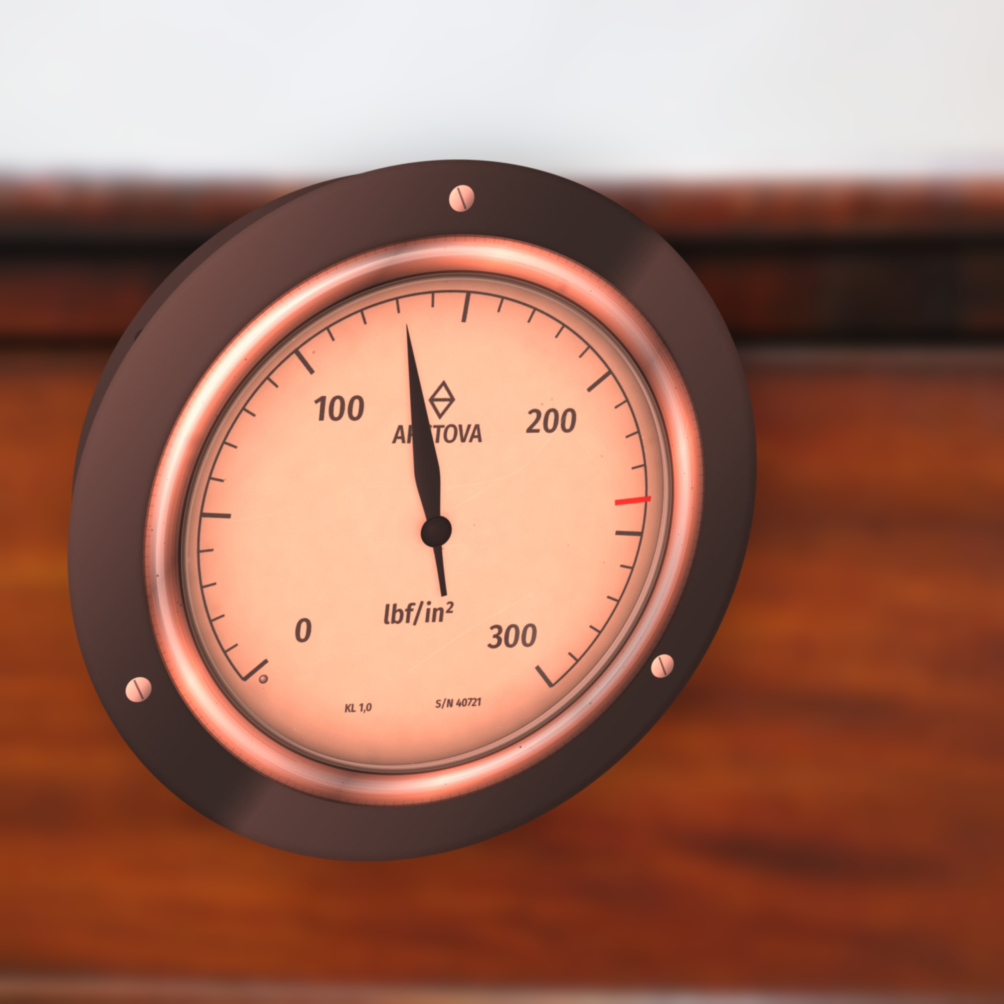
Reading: 130 psi
